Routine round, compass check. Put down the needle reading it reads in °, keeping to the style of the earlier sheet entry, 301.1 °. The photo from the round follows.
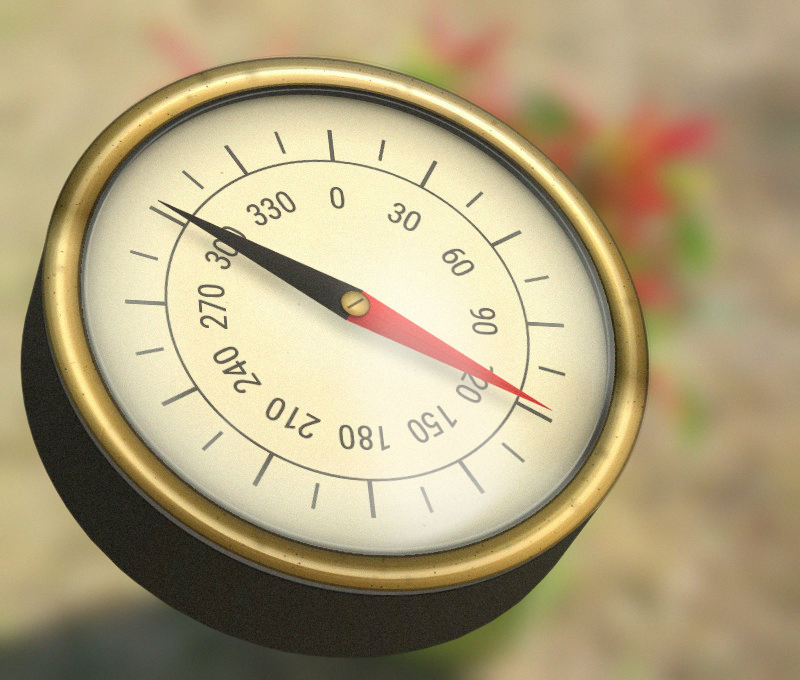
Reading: 120 °
